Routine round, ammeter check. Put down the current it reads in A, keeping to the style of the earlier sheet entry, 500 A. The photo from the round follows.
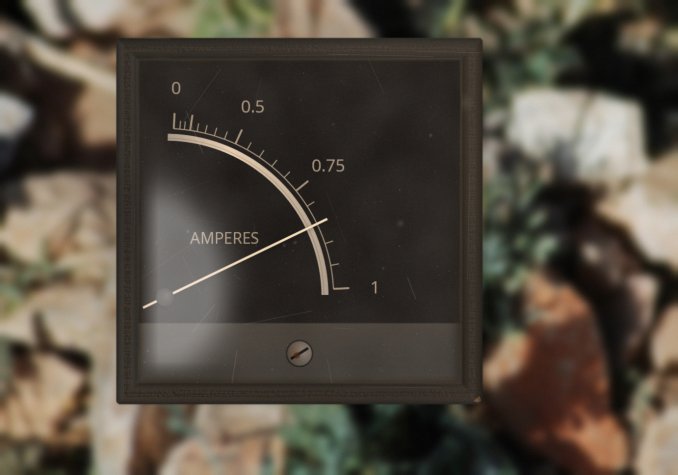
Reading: 0.85 A
